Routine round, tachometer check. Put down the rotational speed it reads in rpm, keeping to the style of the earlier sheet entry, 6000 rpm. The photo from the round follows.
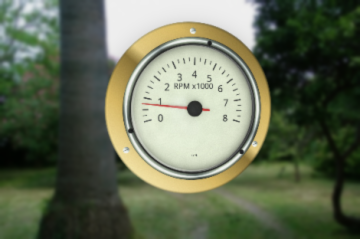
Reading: 750 rpm
